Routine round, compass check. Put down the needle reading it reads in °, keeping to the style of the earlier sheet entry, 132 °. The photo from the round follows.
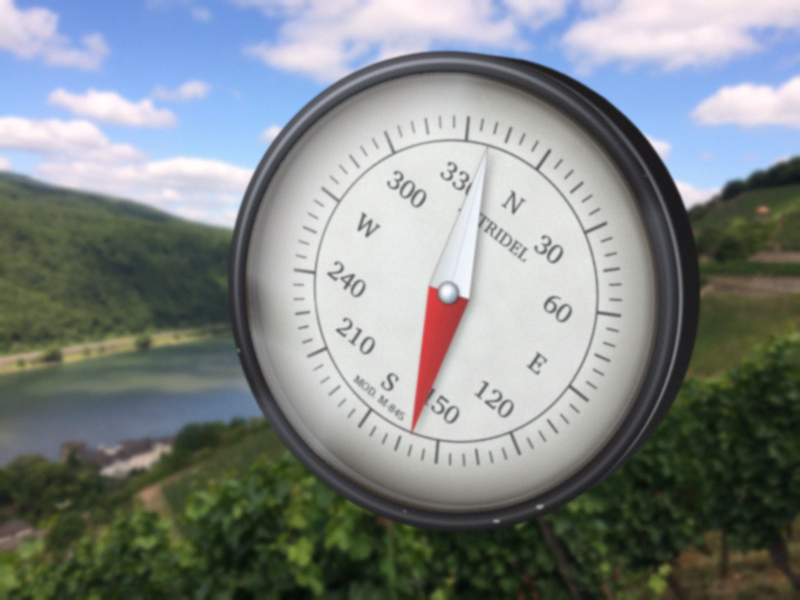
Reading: 160 °
